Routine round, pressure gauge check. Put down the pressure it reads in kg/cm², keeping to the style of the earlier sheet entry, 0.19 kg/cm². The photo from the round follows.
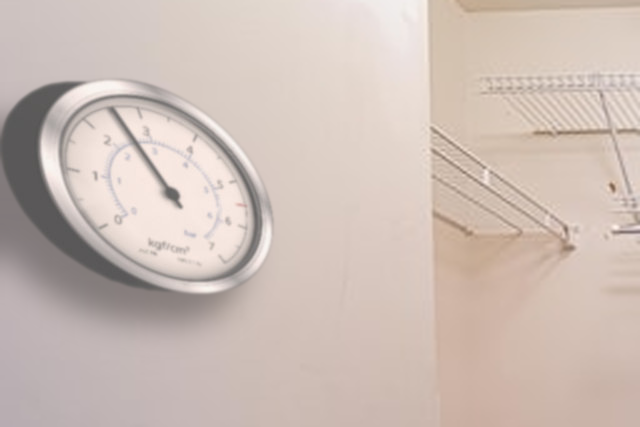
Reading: 2.5 kg/cm²
